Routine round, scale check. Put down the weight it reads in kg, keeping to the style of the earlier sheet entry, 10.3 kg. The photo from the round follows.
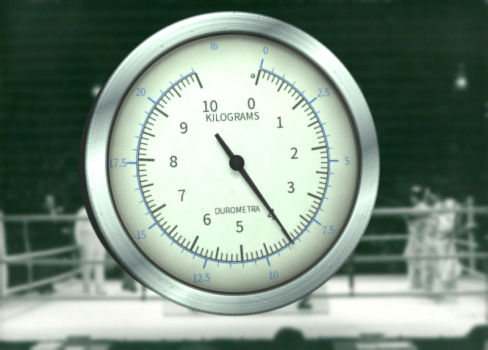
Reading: 4 kg
